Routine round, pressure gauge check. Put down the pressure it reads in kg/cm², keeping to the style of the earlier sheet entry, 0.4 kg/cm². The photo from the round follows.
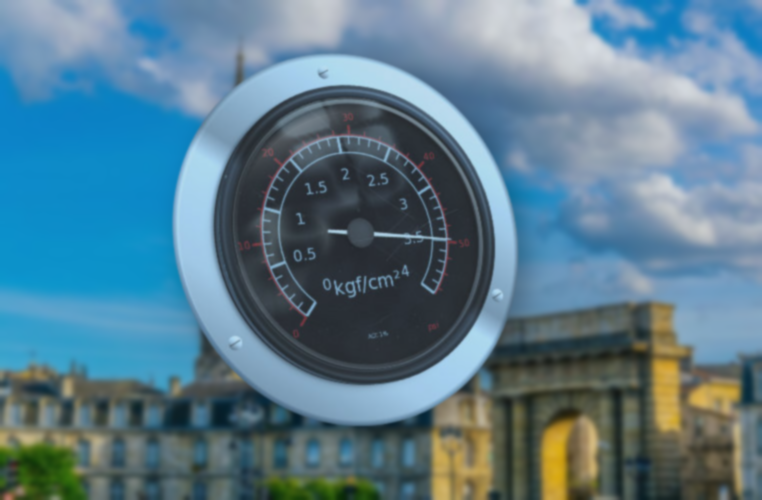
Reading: 3.5 kg/cm²
